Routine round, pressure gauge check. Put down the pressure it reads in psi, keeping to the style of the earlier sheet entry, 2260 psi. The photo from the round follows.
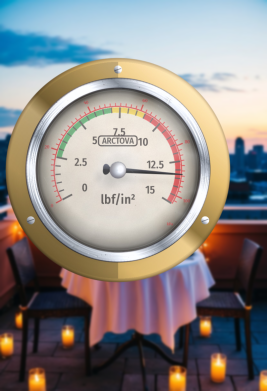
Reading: 13.25 psi
